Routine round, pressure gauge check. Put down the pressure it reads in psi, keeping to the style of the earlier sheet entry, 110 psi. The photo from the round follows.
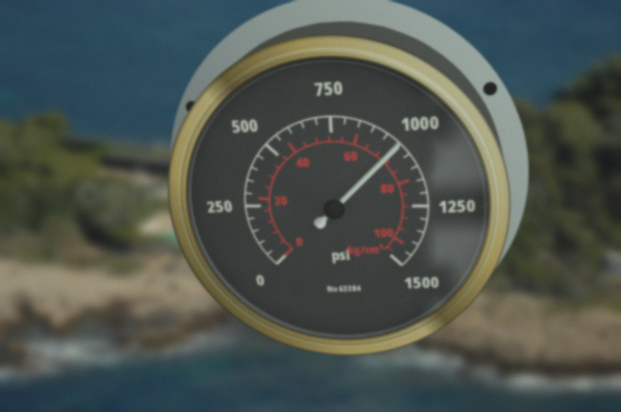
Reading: 1000 psi
